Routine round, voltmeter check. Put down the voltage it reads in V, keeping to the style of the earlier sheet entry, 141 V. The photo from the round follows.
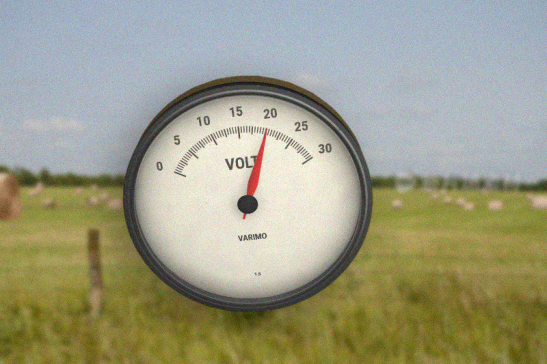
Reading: 20 V
